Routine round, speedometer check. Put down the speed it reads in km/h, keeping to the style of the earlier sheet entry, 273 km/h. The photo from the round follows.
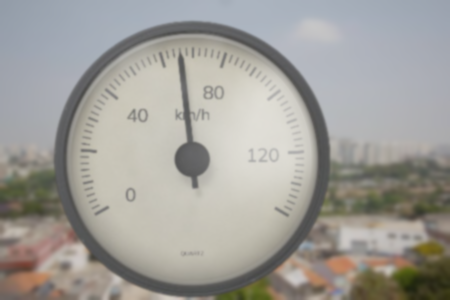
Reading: 66 km/h
